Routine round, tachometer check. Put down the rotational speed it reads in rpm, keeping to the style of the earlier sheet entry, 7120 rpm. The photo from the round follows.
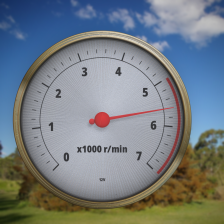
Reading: 5600 rpm
